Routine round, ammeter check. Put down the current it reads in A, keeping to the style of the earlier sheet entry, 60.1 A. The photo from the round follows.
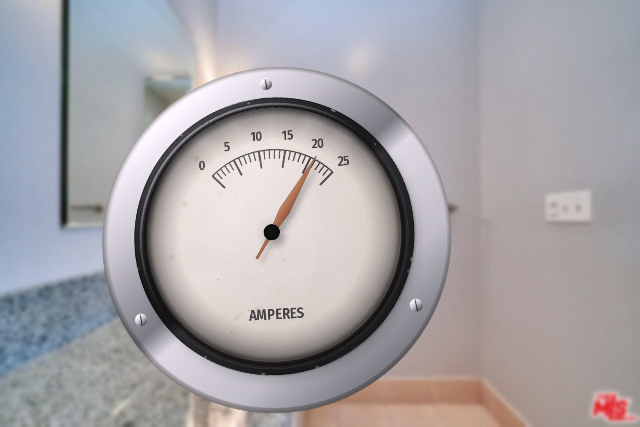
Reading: 21 A
